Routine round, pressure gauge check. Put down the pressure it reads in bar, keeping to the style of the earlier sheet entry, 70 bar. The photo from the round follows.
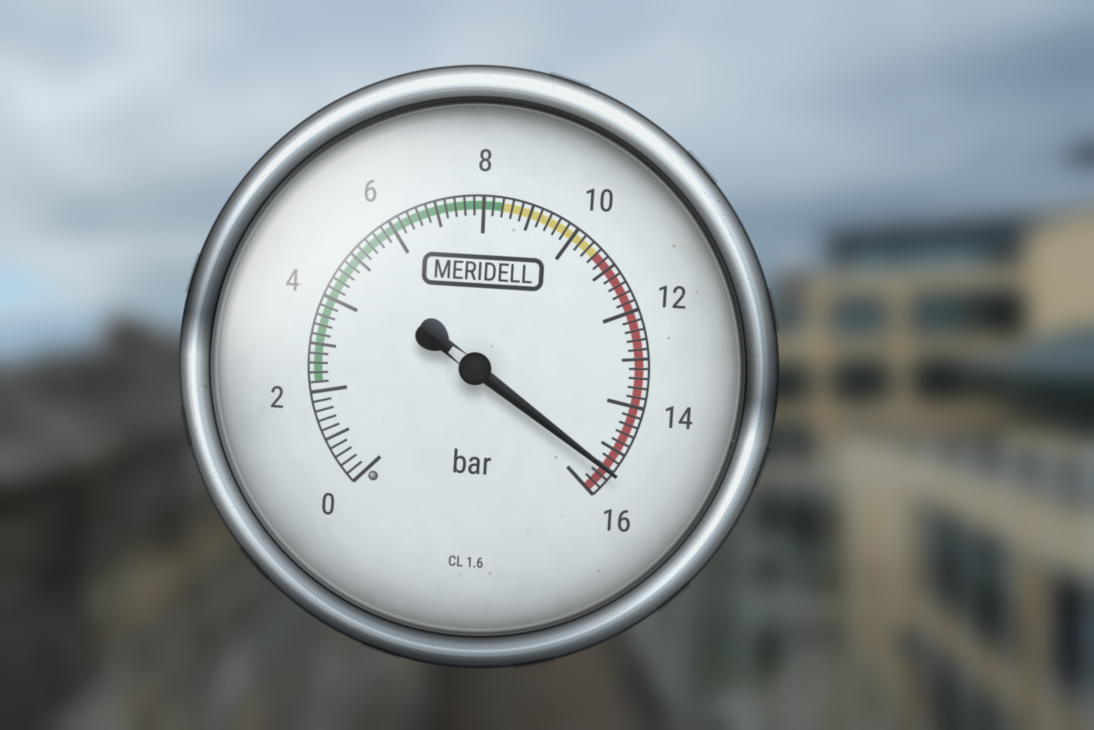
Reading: 15.4 bar
